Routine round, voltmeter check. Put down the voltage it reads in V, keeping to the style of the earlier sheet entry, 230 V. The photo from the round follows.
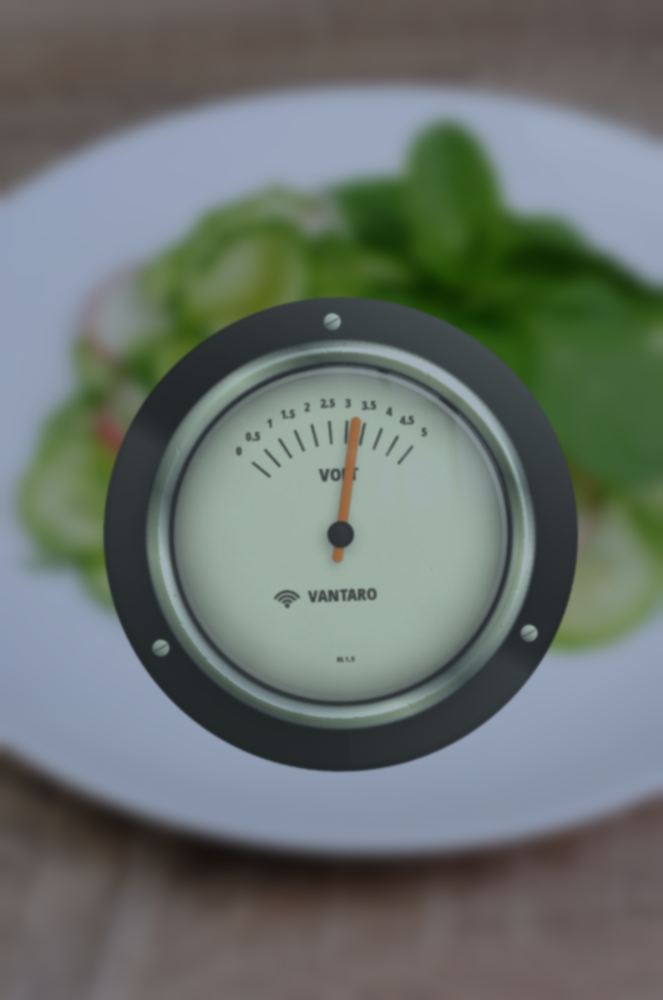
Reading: 3.25 V
